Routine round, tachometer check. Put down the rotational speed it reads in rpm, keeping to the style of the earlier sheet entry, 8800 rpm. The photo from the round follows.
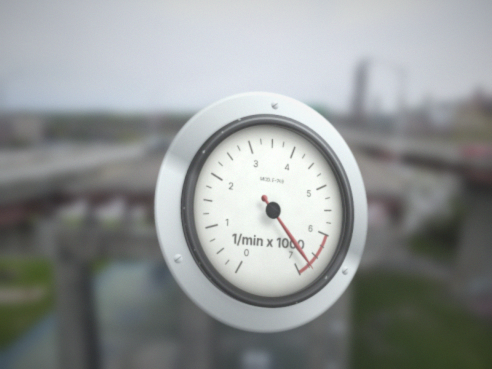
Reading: 6750 rpm
